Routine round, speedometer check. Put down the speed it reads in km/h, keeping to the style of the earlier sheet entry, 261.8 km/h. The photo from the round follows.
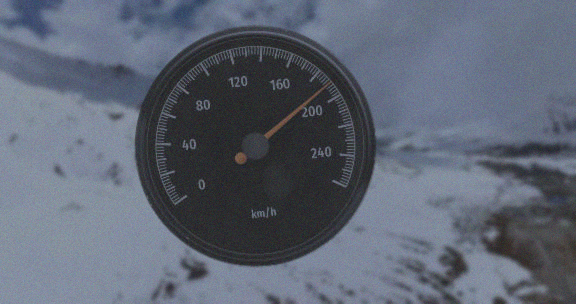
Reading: 190 km/h
